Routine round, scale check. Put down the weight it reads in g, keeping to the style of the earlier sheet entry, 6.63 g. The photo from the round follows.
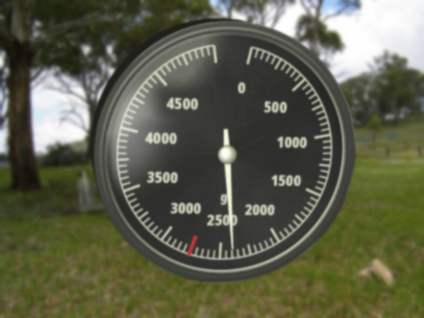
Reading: 2400 g
